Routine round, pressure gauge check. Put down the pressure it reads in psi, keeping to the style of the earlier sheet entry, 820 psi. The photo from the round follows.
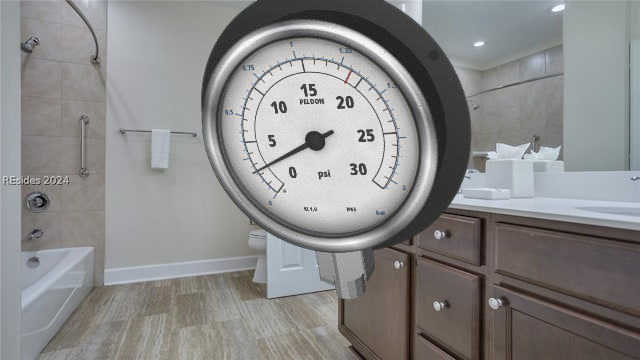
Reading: 2.5 psi
